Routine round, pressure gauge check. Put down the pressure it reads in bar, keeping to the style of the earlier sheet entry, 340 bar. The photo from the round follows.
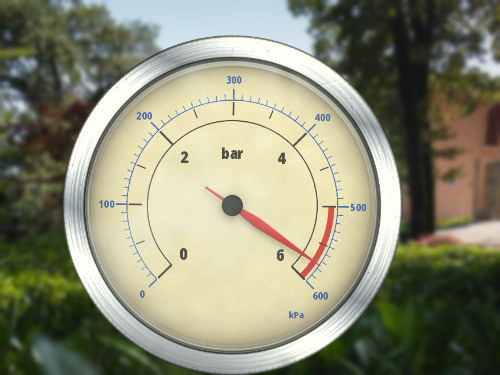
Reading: 5.75 bar
